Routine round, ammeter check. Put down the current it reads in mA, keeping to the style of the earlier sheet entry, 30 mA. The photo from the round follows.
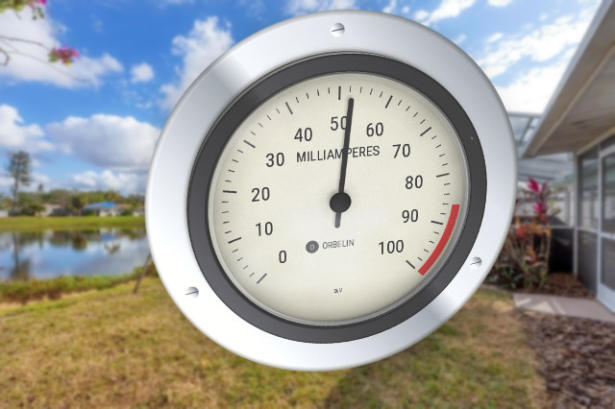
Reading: 52 mA
